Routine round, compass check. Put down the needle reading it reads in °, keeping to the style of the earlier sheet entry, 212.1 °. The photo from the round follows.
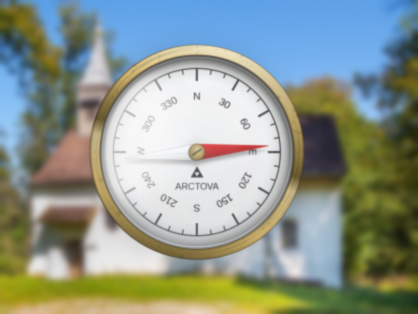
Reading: 85 °
